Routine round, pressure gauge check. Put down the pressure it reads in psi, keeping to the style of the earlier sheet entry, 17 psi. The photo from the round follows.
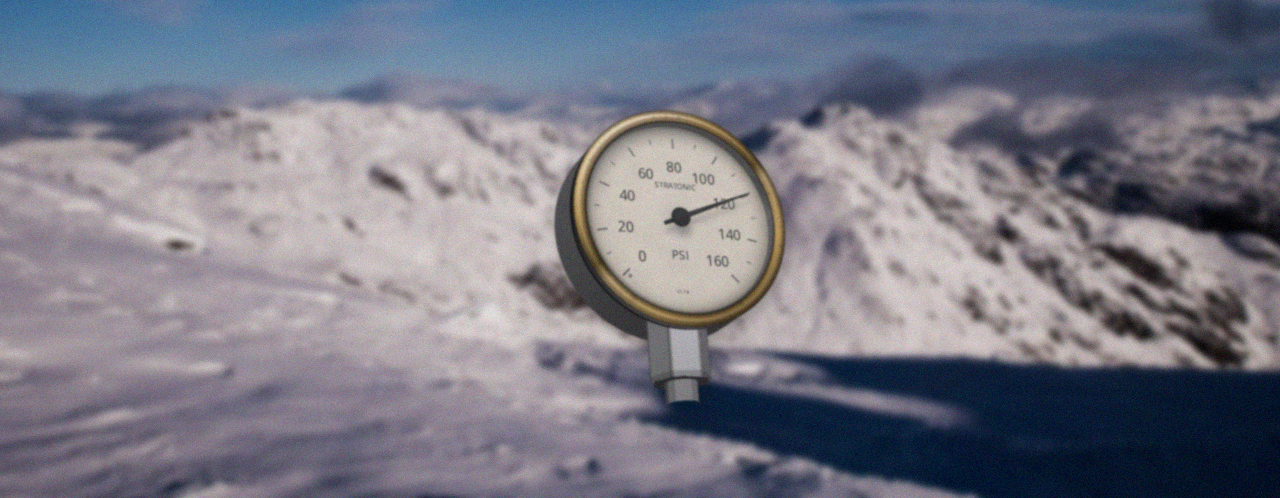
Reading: 120 psi
